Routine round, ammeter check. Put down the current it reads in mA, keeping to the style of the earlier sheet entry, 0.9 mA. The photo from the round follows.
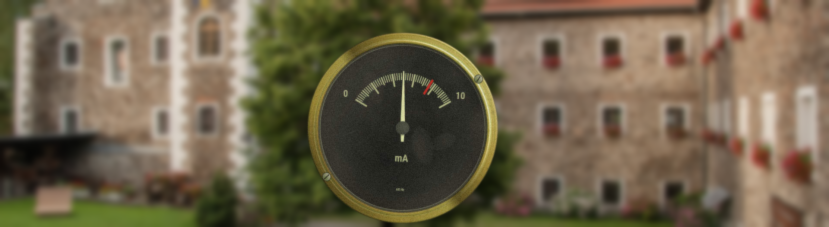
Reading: 5 mA
